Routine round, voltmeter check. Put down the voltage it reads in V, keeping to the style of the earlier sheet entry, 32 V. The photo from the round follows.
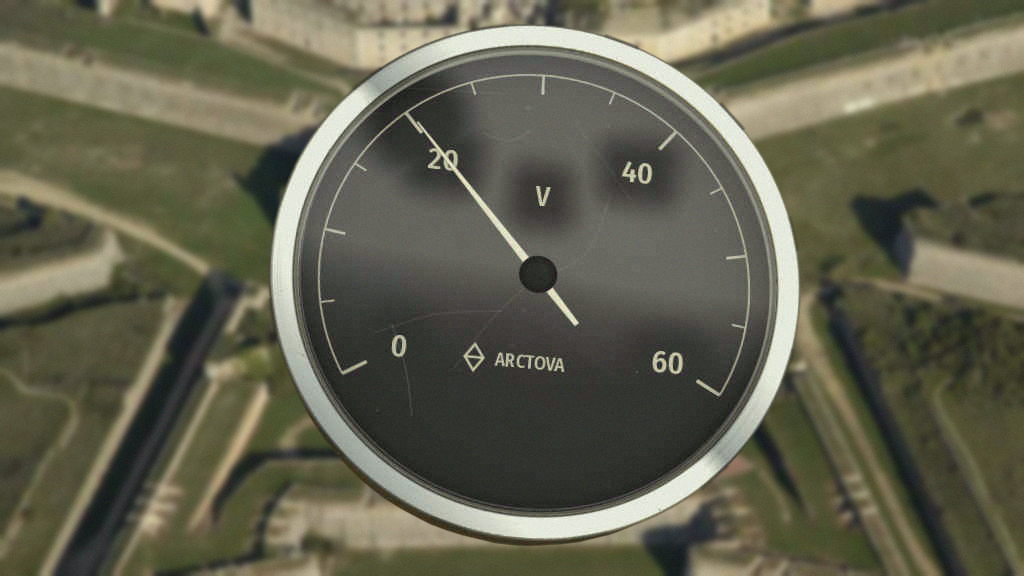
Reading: 20 V
